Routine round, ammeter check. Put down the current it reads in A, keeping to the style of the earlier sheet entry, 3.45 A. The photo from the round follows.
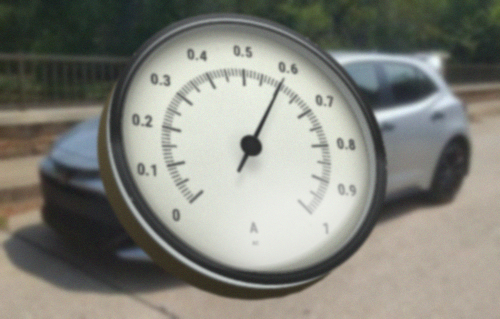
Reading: 0.6 A
